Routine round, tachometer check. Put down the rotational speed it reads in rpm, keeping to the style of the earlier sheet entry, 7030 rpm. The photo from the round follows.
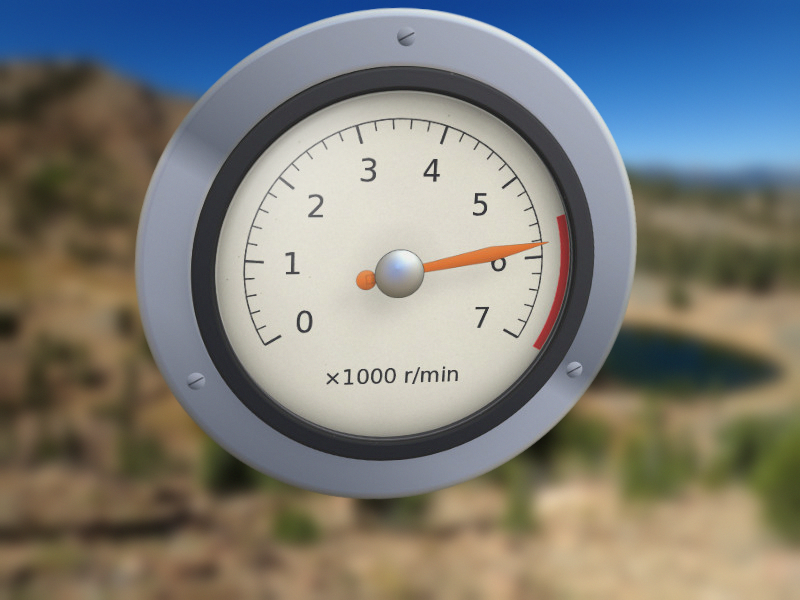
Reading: 5800 rpm
